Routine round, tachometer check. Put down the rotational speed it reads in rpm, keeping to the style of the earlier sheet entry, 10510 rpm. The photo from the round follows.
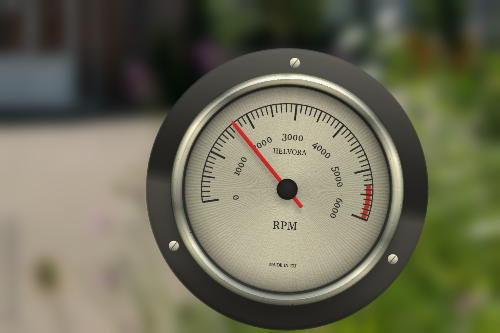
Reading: 1700 rpm
